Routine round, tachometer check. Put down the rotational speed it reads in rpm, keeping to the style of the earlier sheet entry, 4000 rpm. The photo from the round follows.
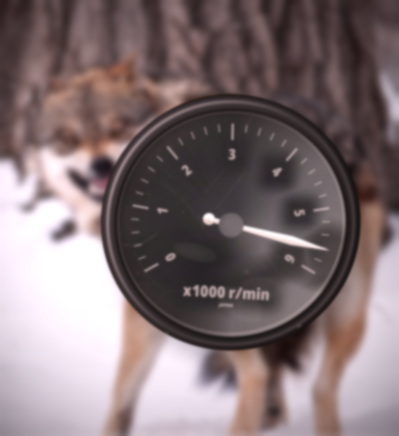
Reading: 5600 rpm
